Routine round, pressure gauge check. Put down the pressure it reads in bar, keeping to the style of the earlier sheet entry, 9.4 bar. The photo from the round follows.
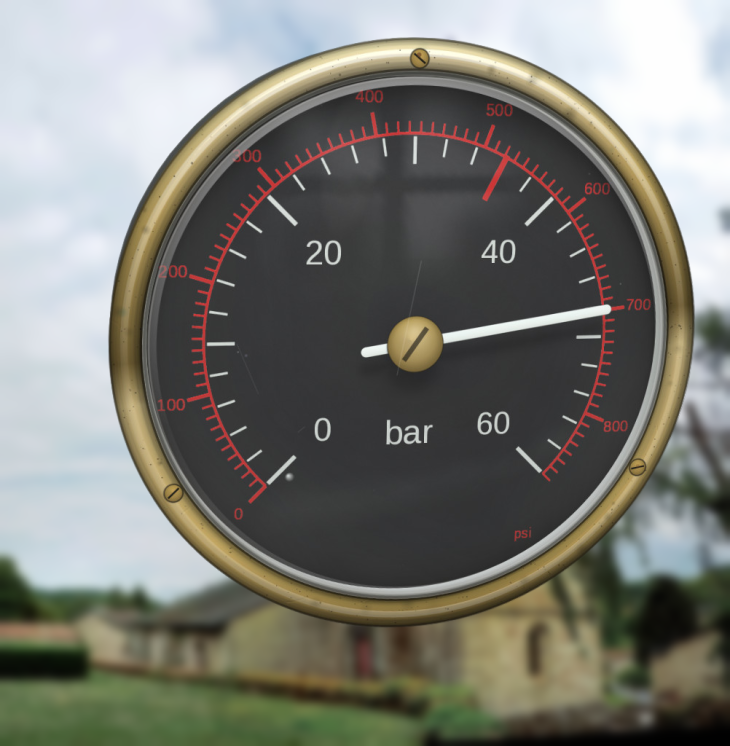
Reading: 48 bar
